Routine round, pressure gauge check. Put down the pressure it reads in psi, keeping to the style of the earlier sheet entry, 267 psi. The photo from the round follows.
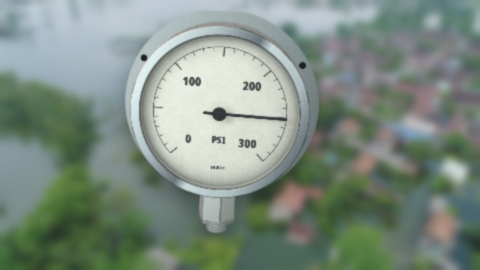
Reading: 250 psi
